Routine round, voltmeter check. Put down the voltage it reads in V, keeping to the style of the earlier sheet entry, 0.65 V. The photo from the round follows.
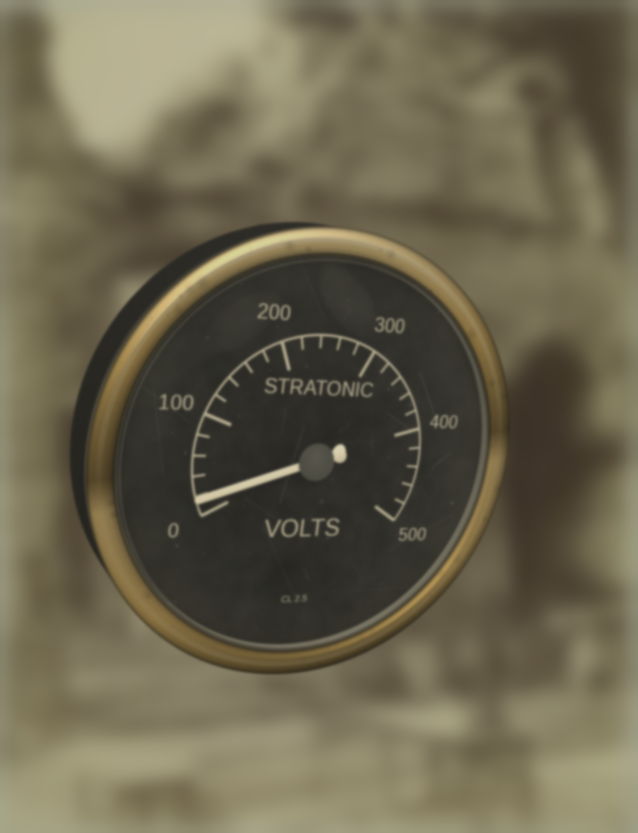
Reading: 20 V
